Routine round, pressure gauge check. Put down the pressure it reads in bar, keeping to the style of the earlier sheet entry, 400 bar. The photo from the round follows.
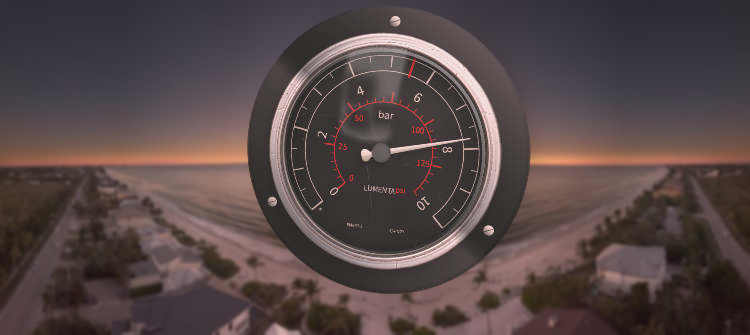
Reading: 7.75 bar
